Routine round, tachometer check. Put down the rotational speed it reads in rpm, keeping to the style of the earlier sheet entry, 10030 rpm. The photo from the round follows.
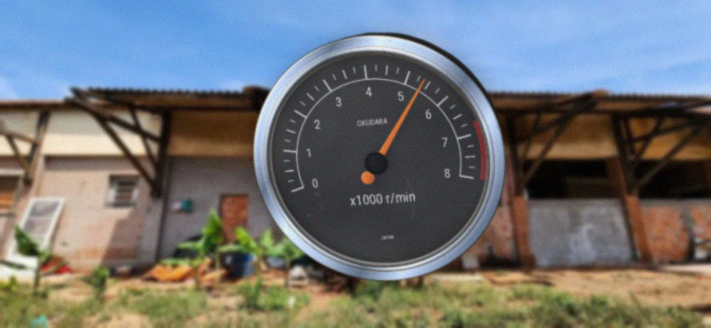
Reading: 5375 rpm
